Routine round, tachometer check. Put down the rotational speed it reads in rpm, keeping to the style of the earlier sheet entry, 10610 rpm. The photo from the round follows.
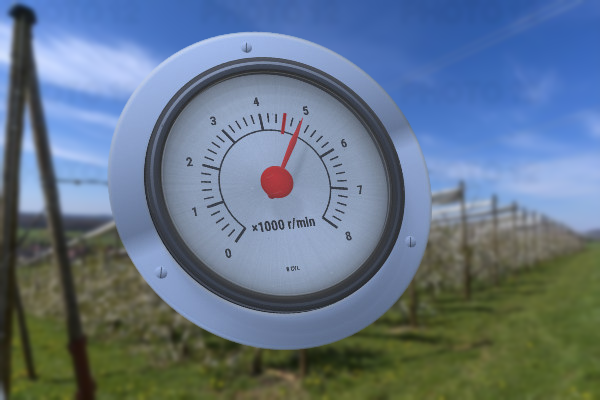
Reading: 5000 rpm
